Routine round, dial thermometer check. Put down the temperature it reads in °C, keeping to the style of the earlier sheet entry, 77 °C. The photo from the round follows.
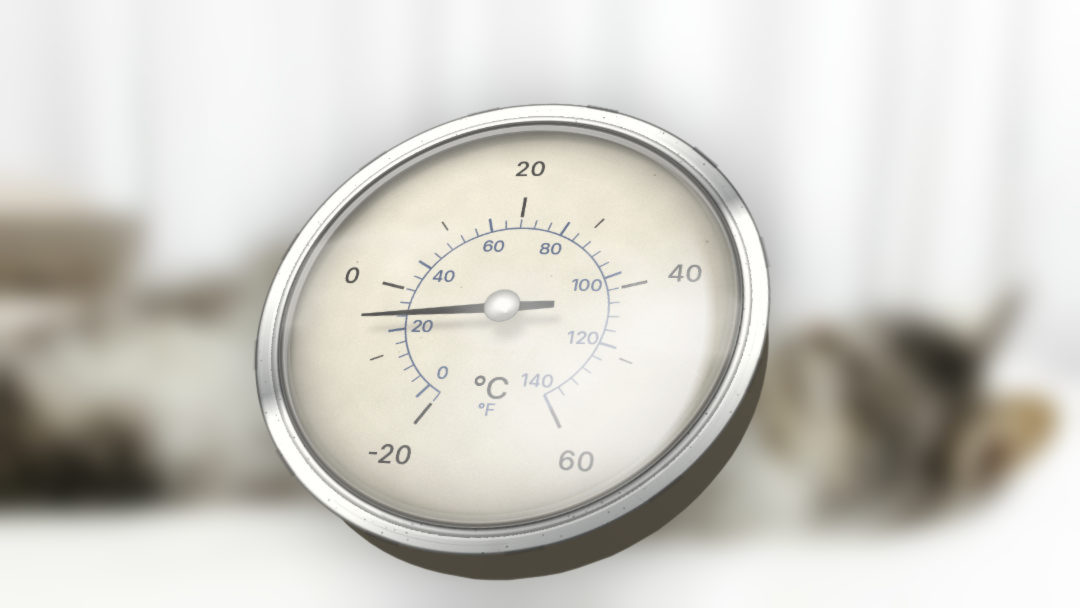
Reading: -5 °C
